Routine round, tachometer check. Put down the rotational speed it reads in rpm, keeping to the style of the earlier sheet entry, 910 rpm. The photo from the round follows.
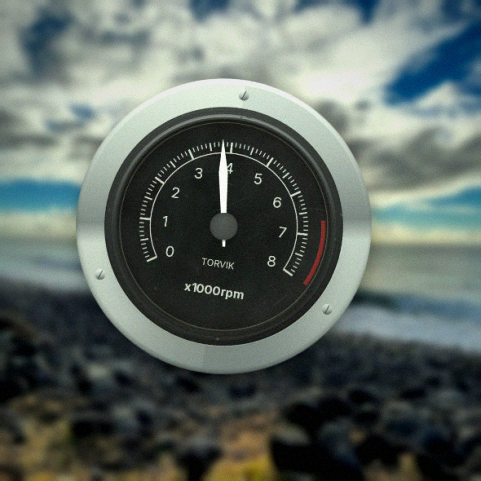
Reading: 3800 rpm
